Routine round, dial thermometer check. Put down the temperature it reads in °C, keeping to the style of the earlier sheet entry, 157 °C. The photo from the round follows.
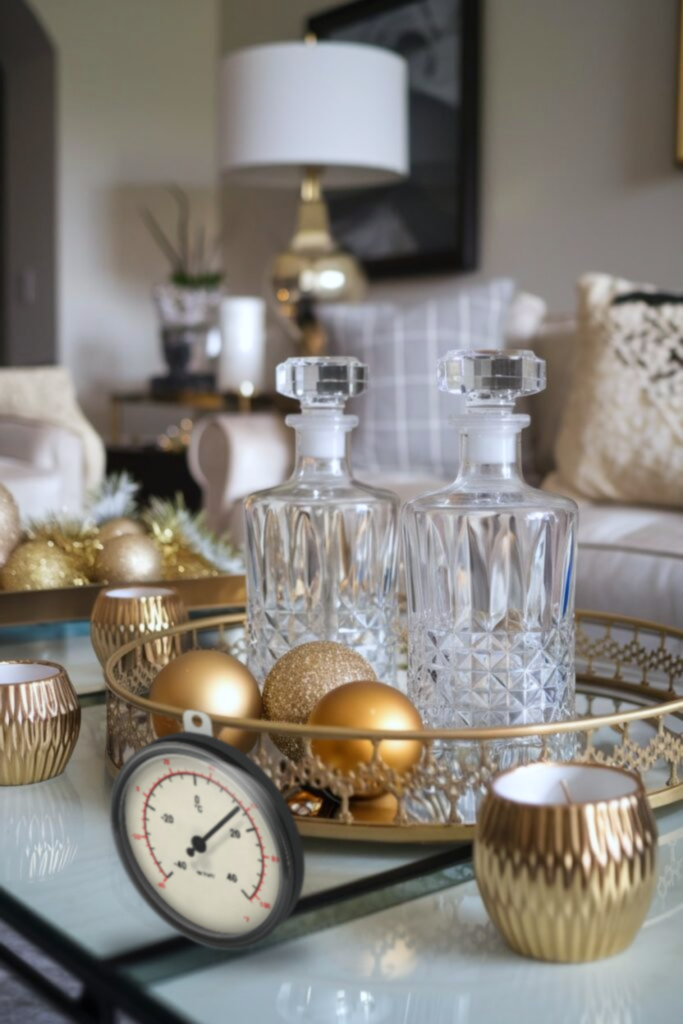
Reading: 14 °C
